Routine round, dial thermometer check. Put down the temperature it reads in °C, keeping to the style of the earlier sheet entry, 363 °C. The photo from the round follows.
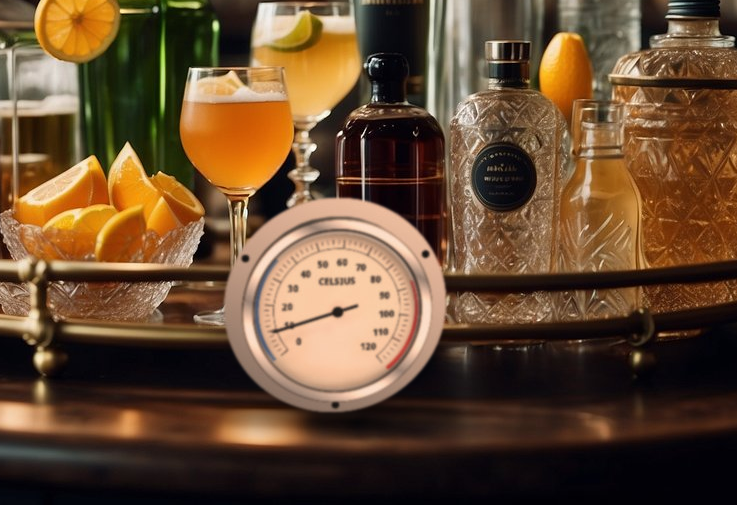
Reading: 10 °C
